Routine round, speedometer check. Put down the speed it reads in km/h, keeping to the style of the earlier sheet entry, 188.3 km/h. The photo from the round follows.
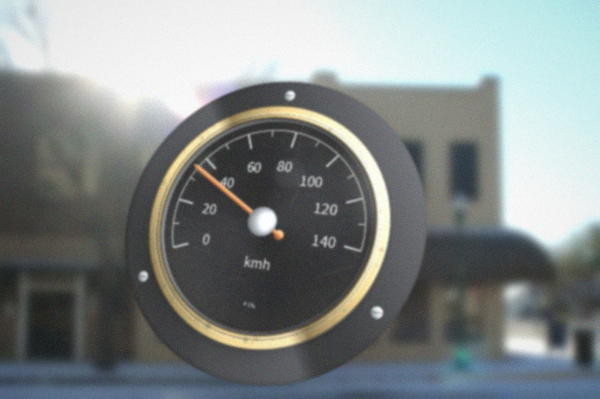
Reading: 35 km/h
